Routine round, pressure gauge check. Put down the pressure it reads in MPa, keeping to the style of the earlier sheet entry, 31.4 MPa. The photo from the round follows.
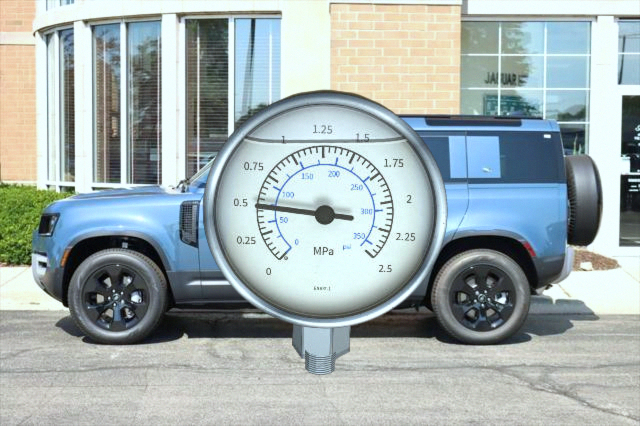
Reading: 0.5 MPa
